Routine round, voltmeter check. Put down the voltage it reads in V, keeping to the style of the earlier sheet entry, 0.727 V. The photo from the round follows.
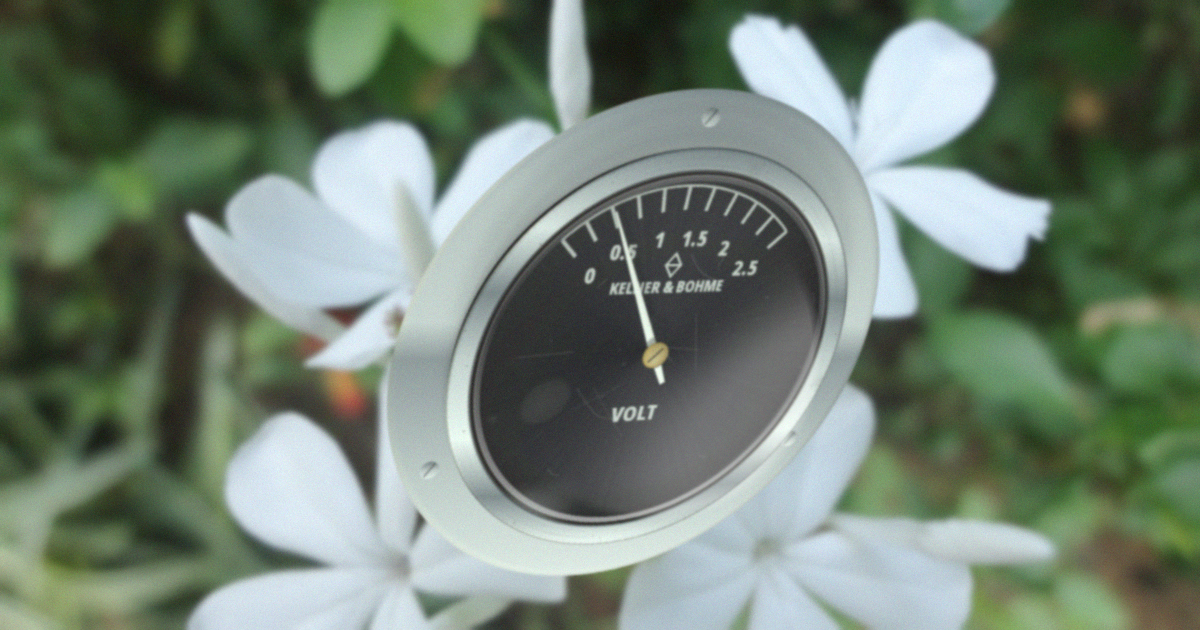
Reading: 0.5 V
